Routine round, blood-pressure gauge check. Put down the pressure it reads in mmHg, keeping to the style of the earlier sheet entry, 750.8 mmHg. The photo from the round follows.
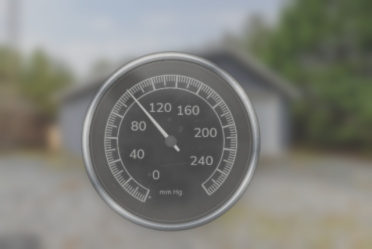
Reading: 100 mmHg
